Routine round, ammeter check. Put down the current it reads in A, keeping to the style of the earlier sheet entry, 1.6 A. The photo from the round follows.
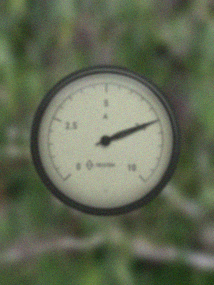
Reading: 7.5 A
